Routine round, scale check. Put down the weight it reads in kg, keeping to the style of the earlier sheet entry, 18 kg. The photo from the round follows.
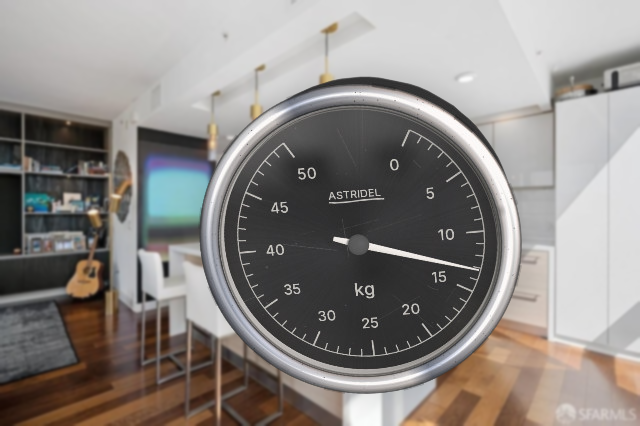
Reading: 13 kg
